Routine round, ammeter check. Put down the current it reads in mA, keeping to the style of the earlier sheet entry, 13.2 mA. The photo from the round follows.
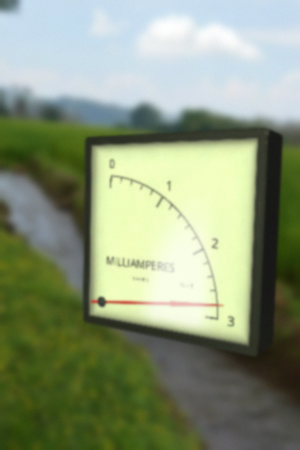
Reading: 2.8 mA
